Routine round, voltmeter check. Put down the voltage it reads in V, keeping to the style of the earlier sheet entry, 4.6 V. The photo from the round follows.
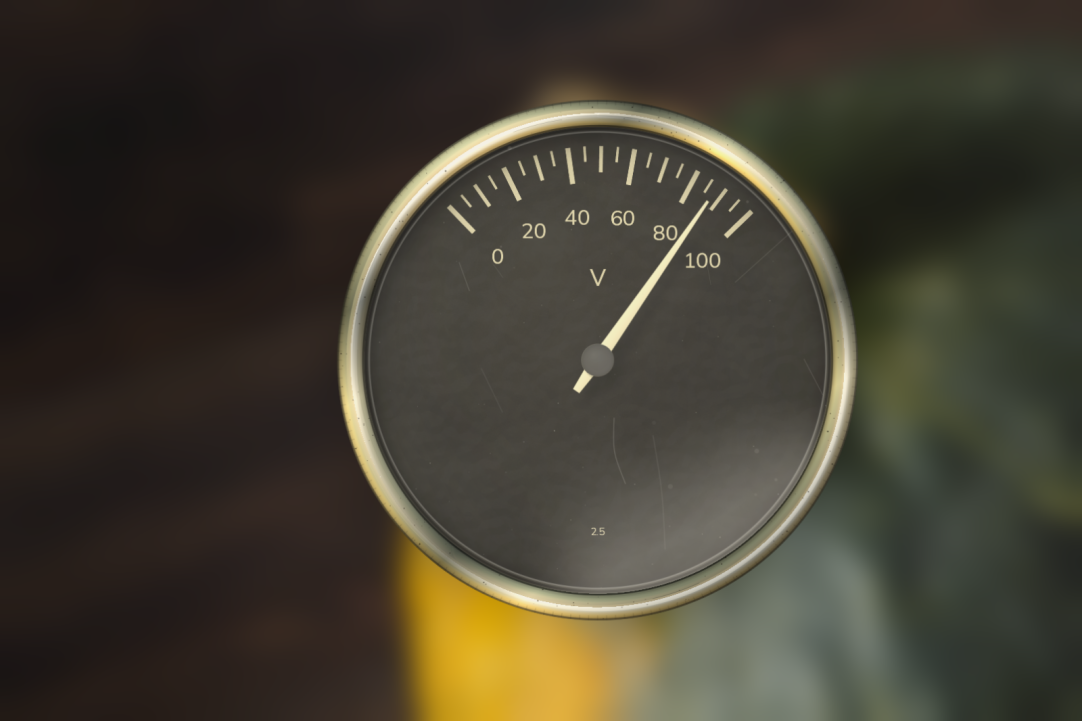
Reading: 87.5 V
